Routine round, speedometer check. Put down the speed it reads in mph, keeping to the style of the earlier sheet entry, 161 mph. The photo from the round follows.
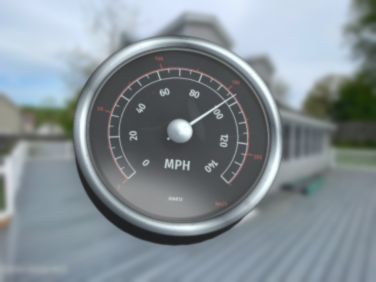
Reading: 97.5 mph
